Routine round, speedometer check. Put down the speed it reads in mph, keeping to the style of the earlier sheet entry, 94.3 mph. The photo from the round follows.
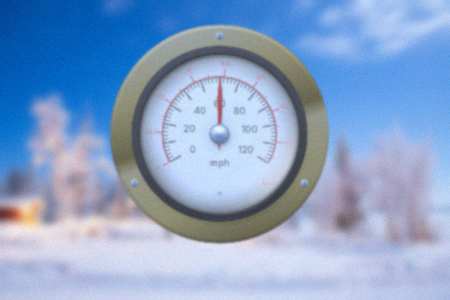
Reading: 60 mph
